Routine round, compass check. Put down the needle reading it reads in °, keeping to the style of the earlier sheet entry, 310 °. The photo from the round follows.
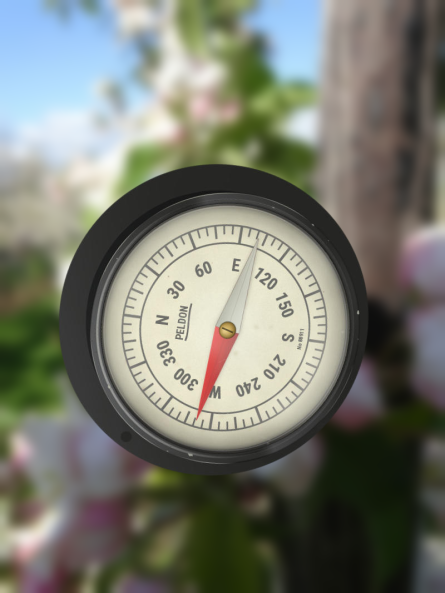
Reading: 280 °
